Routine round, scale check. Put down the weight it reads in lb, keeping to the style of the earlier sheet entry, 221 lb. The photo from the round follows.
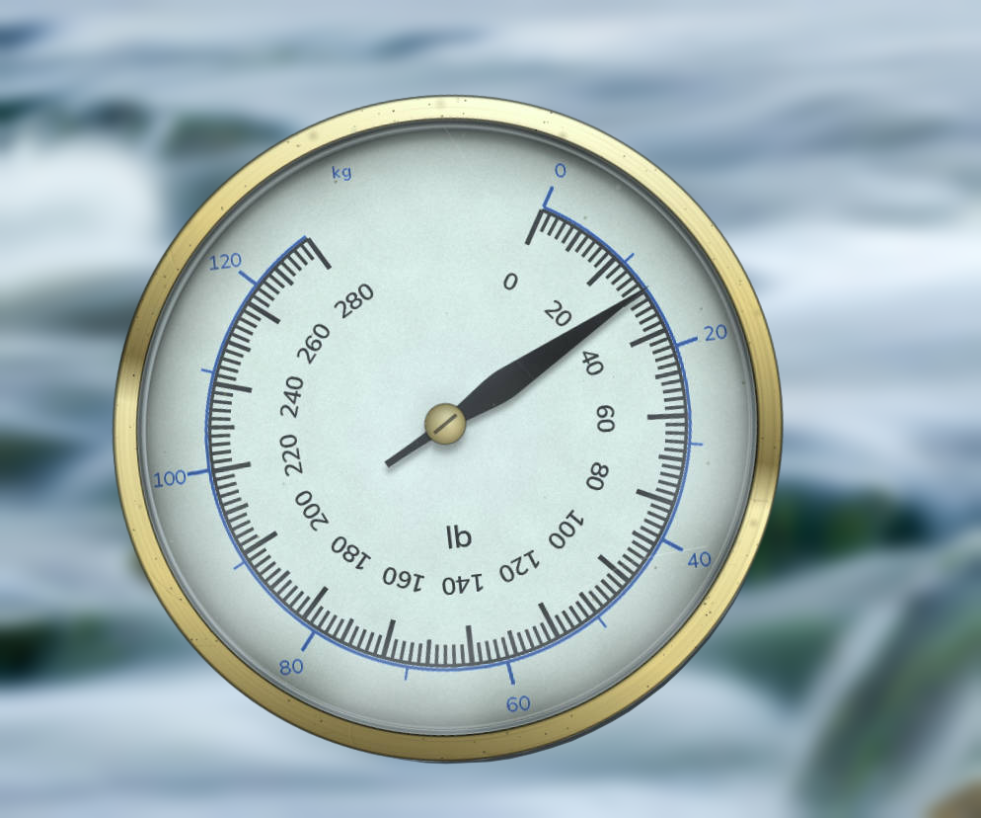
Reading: 30 lb
